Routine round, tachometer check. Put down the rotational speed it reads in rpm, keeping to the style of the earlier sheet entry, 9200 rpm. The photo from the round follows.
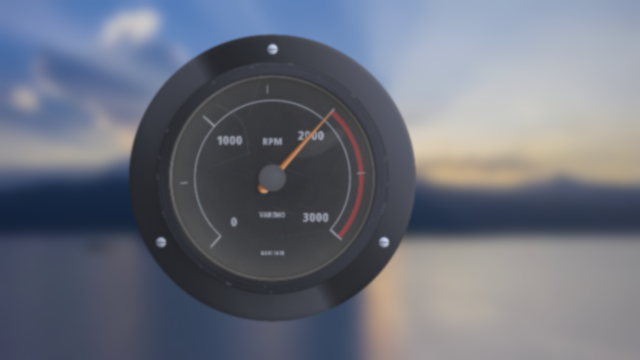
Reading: 2000 rpm
